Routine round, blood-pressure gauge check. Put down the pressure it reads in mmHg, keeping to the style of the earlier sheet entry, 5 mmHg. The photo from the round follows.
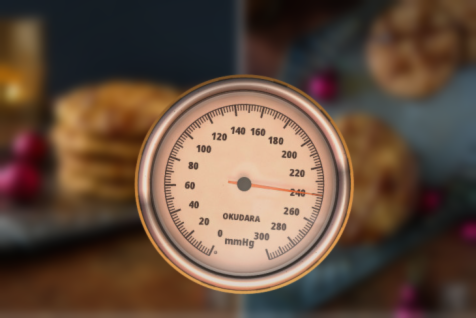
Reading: 240 mmHg
